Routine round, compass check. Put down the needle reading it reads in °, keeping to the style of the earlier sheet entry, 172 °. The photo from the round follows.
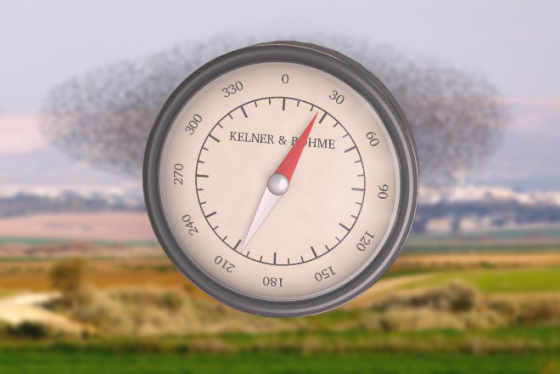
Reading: 25 °
